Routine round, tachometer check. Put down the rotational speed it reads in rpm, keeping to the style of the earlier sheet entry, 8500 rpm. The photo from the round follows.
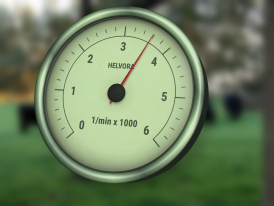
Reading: 3600 rpm
